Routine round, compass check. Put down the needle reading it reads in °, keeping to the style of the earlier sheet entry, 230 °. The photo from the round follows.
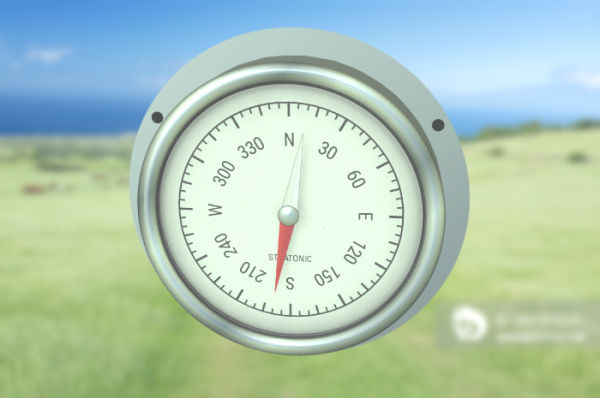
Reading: 190 °
